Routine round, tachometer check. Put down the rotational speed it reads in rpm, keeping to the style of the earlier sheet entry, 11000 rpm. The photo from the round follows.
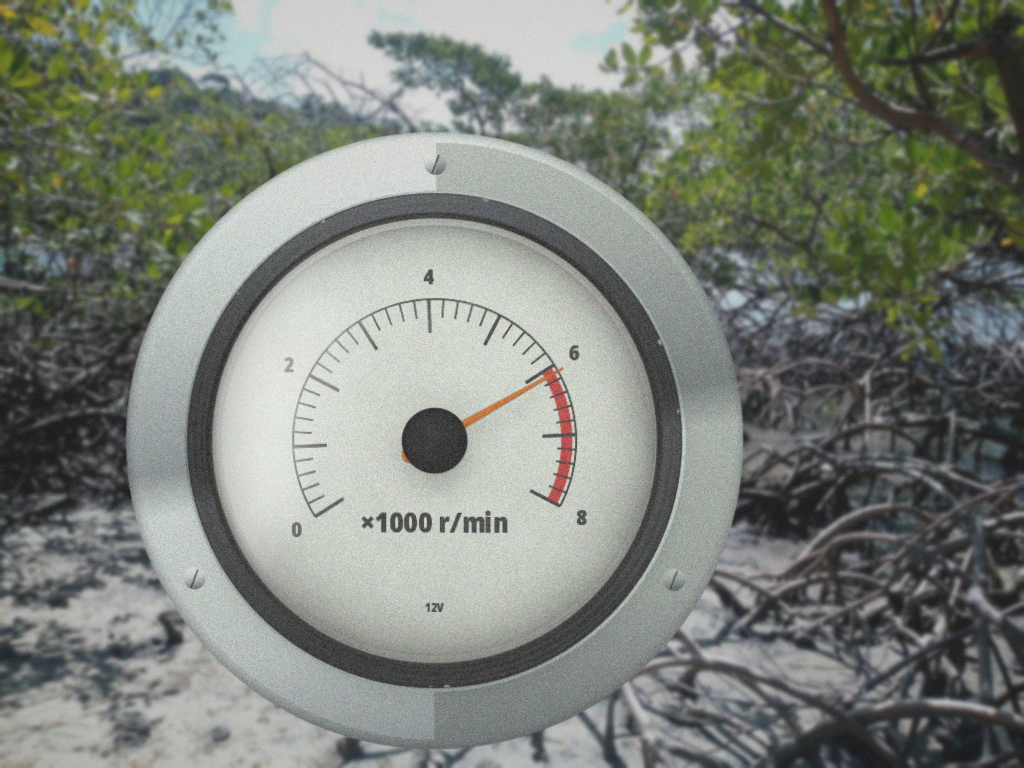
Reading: 6100 rpm
